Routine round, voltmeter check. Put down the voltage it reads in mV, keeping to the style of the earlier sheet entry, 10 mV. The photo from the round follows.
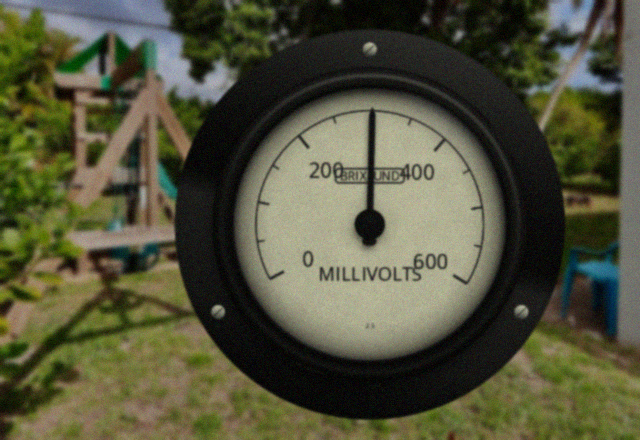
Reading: 300 mV
